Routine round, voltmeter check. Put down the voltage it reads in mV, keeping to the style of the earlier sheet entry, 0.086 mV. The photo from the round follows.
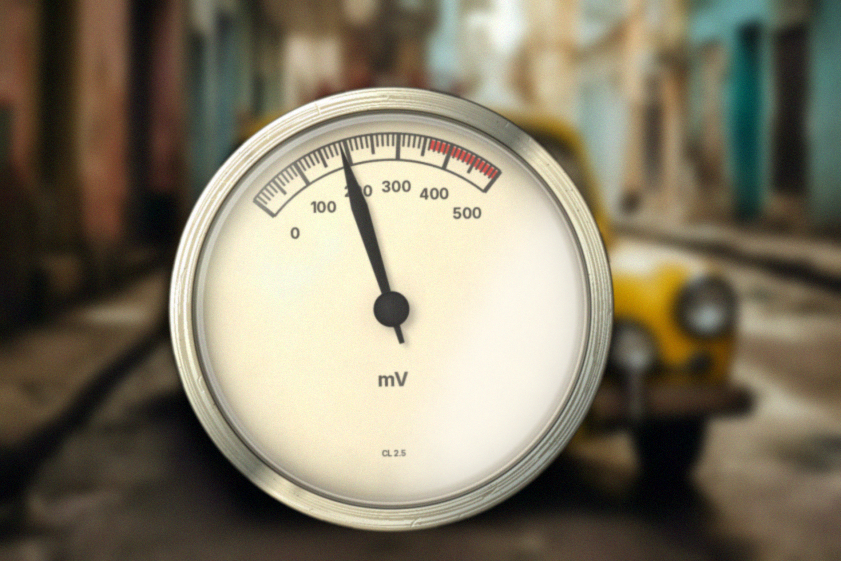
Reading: 190 mV
